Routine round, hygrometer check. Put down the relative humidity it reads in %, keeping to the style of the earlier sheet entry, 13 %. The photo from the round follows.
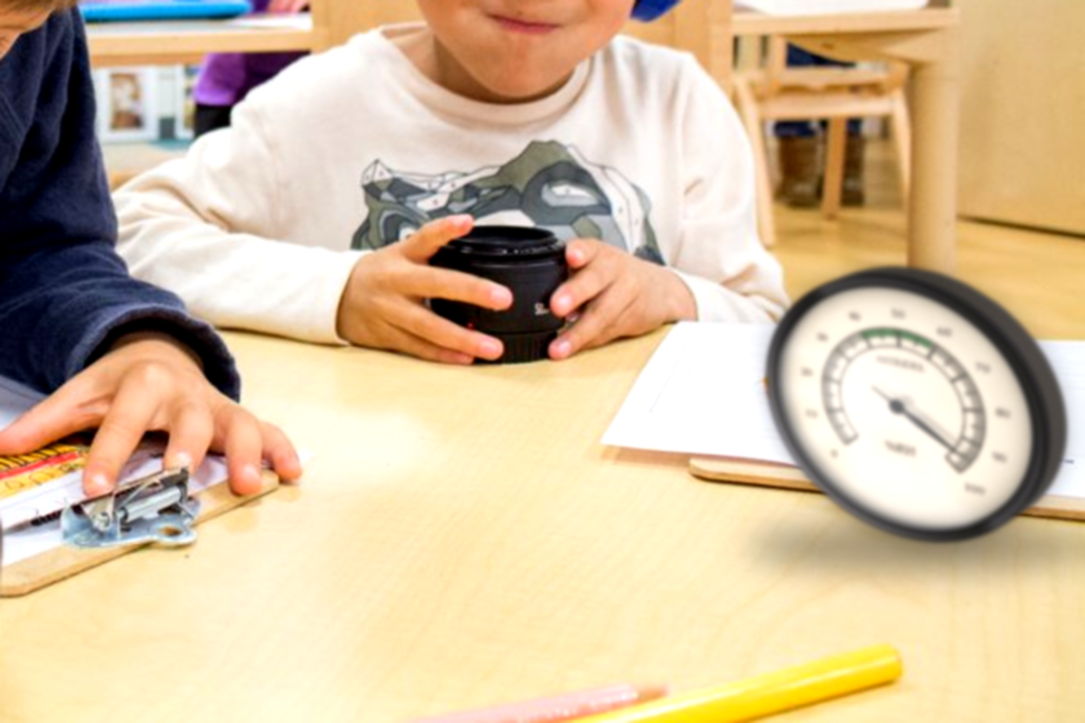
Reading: 95 %
